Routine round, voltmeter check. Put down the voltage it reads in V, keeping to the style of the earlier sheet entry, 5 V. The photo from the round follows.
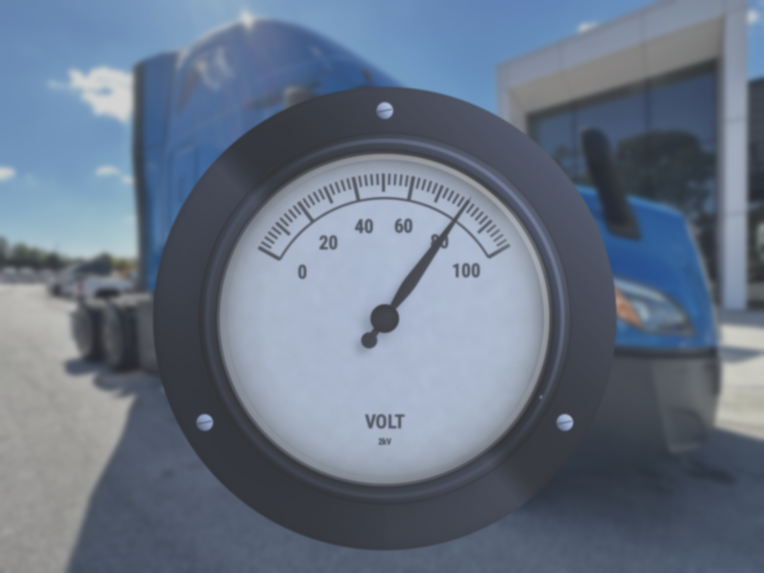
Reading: 80 V
